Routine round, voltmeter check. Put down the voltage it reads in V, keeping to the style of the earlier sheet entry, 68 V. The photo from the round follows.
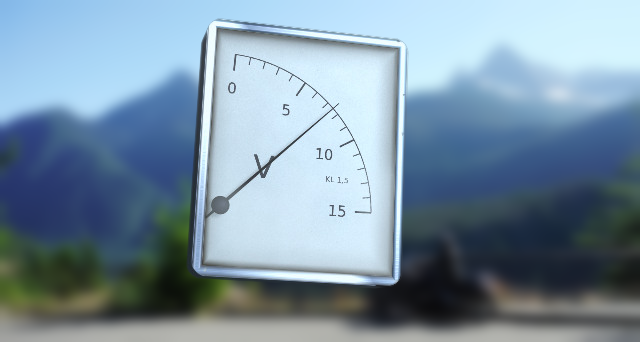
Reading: 7.5 V
